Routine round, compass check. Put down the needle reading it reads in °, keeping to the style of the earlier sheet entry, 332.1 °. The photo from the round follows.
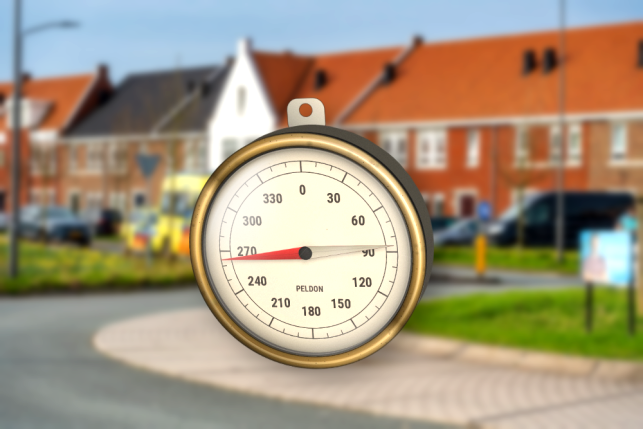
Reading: 265 °
